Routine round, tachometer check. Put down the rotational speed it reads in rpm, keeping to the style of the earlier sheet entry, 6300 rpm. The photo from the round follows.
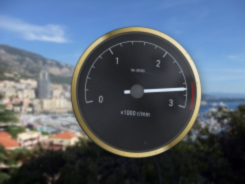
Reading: 2700 rpm
